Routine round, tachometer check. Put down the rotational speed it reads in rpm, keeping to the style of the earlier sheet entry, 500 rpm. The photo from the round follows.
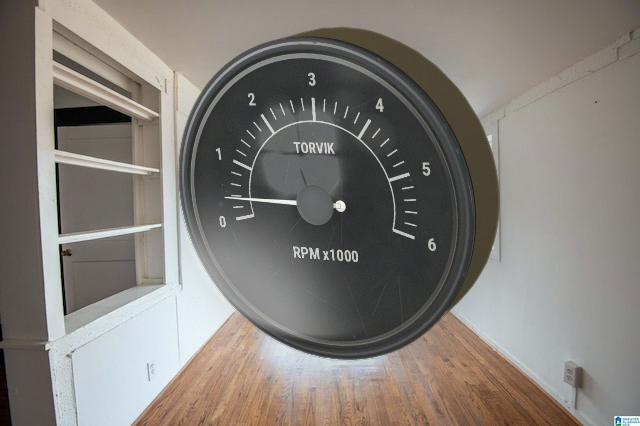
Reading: 400 rpm
